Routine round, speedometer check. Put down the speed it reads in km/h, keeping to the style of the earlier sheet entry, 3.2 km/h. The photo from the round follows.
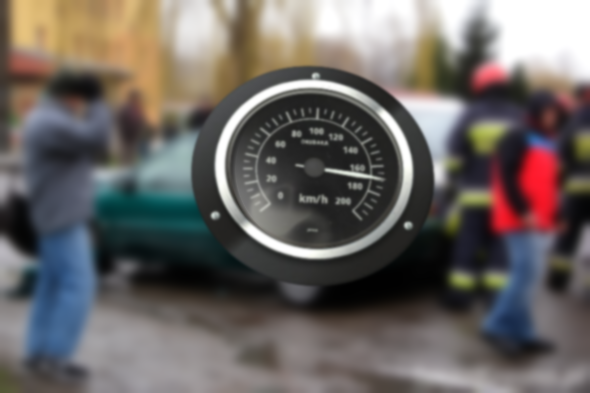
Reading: 170 km/h
